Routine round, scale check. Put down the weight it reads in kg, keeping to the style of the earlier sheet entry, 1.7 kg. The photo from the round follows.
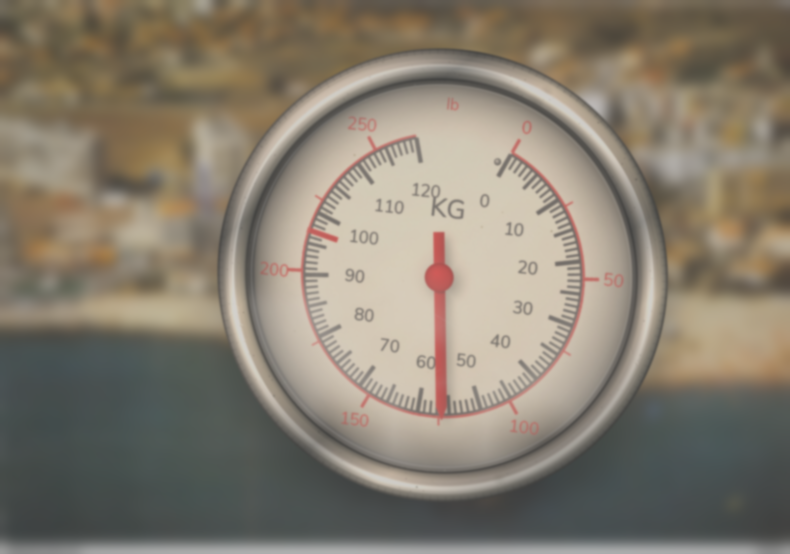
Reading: 56 kg
